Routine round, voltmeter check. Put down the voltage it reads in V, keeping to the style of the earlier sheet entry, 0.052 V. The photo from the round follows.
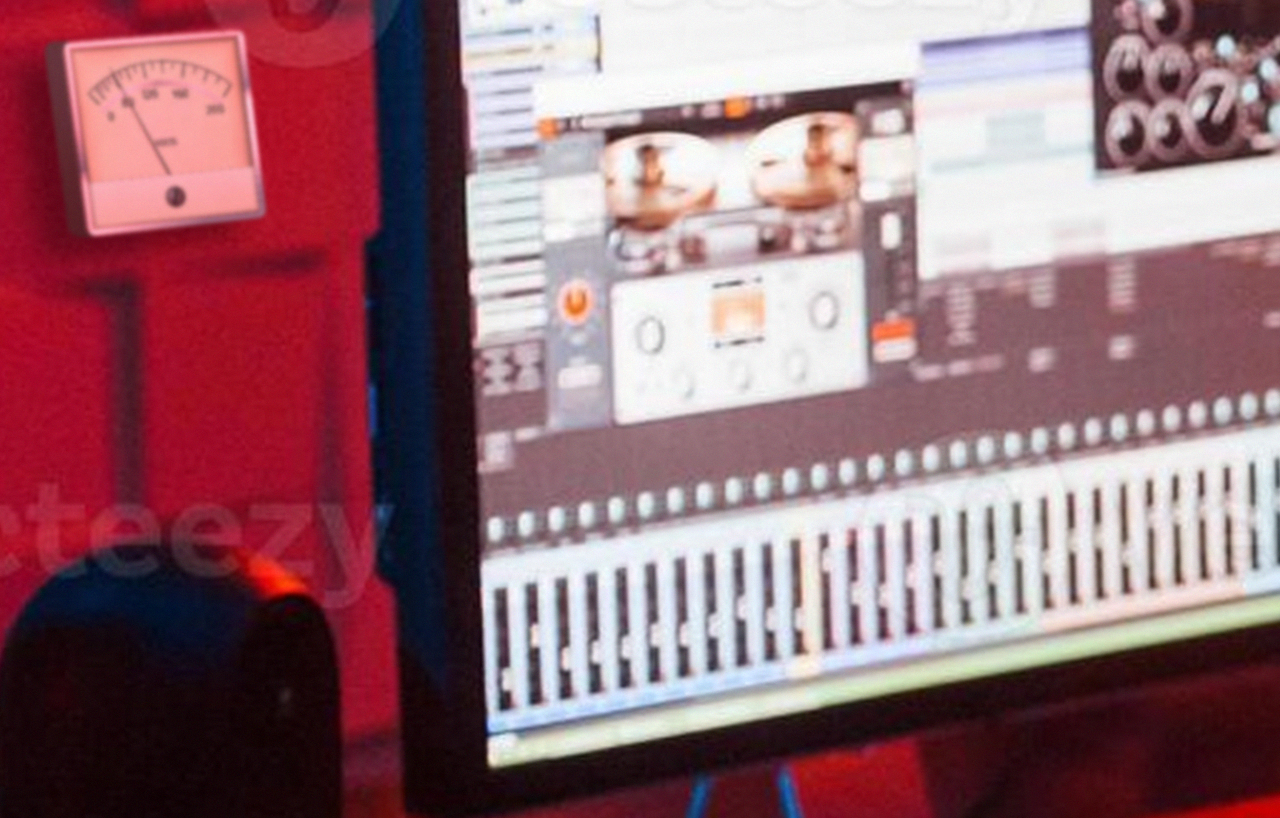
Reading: 80 V
